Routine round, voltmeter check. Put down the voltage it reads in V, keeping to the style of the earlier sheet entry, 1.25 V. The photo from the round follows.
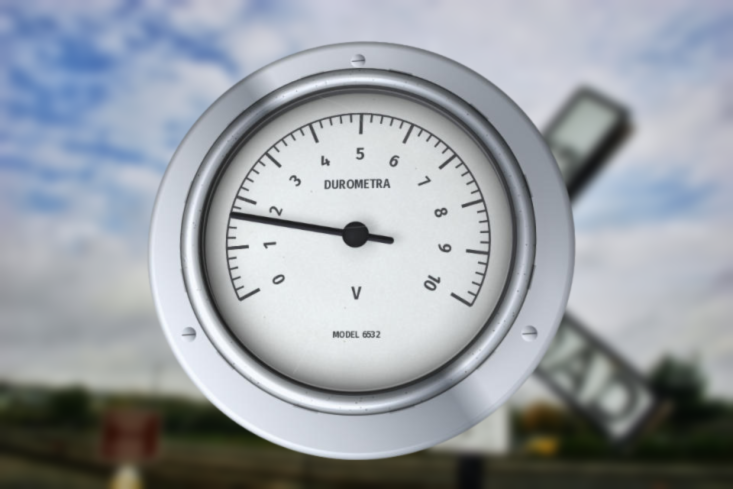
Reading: 1.6 V
